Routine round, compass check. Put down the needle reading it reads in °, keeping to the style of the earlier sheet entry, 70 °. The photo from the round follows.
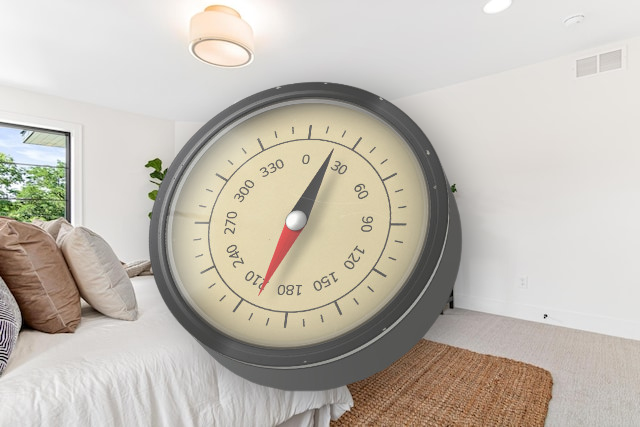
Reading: 200 °
